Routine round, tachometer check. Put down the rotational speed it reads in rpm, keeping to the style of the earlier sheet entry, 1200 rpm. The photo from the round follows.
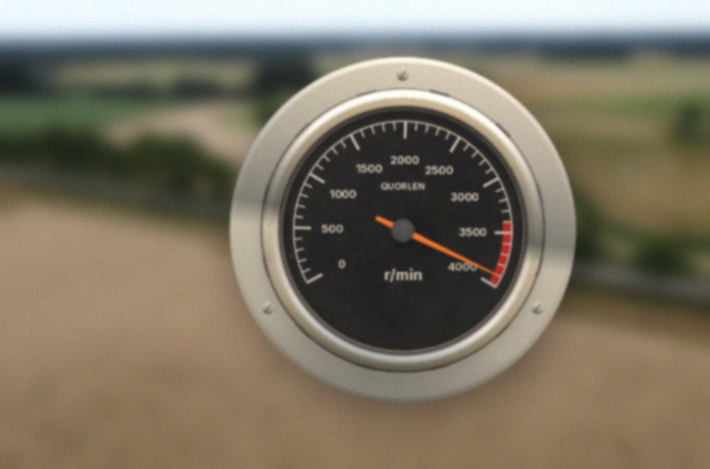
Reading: 3900 rpm
